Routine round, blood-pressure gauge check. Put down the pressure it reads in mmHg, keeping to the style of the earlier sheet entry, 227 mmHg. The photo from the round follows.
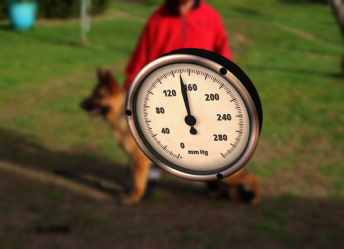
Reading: 150 mmHg
